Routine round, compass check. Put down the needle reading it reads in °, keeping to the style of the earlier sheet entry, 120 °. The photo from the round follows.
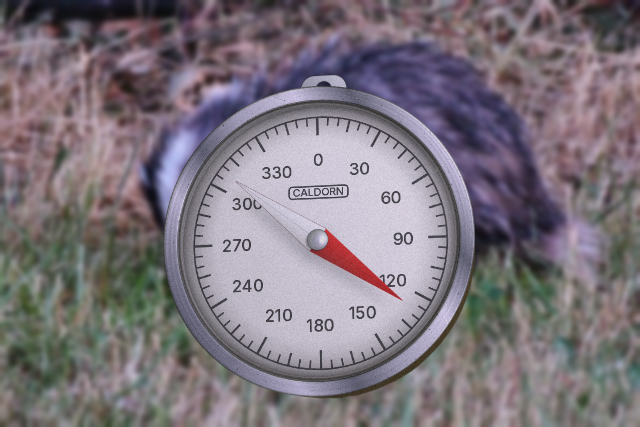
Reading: 127.5 °
